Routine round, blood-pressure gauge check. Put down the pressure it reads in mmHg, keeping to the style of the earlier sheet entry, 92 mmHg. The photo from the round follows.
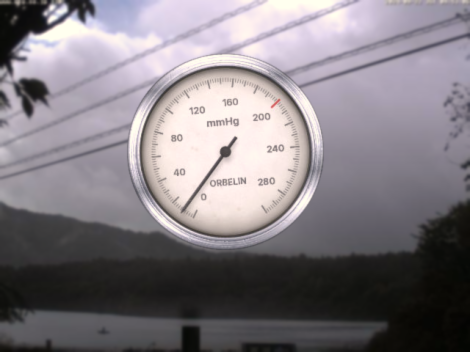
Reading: 10 mmHg
